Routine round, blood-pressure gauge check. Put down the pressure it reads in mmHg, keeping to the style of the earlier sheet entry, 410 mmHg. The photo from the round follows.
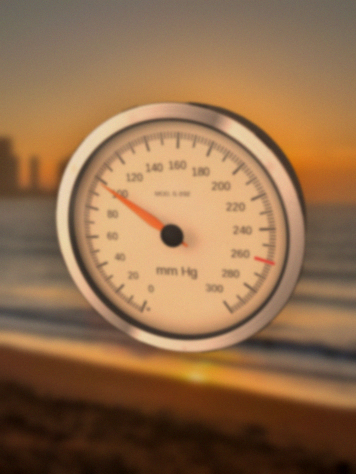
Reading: 100 mmHg
